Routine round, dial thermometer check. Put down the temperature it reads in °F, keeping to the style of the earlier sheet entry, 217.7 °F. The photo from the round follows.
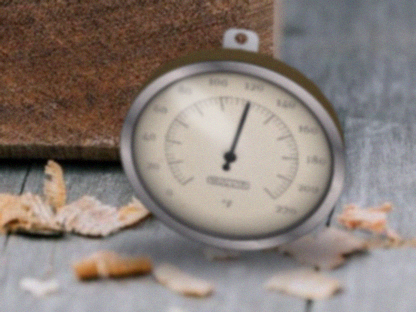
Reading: 120 °F
